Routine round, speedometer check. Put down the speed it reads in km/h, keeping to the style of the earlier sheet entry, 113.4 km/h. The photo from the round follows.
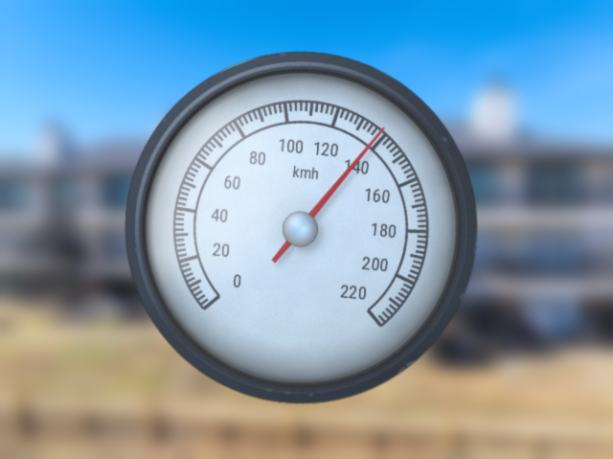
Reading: 138 km/h
